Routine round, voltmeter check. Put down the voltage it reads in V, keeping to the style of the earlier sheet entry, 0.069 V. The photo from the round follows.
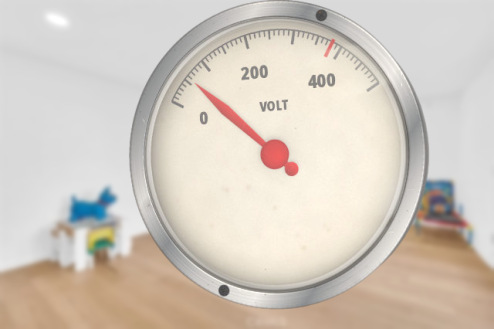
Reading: 60 V
